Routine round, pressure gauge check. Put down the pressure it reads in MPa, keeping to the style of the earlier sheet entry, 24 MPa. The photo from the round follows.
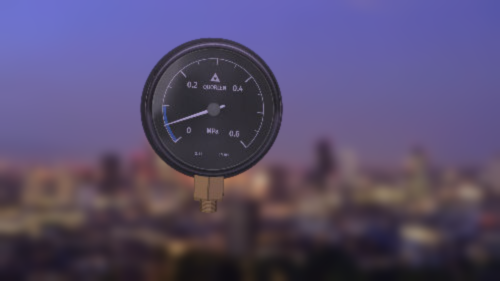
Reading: 0.05 MPa
